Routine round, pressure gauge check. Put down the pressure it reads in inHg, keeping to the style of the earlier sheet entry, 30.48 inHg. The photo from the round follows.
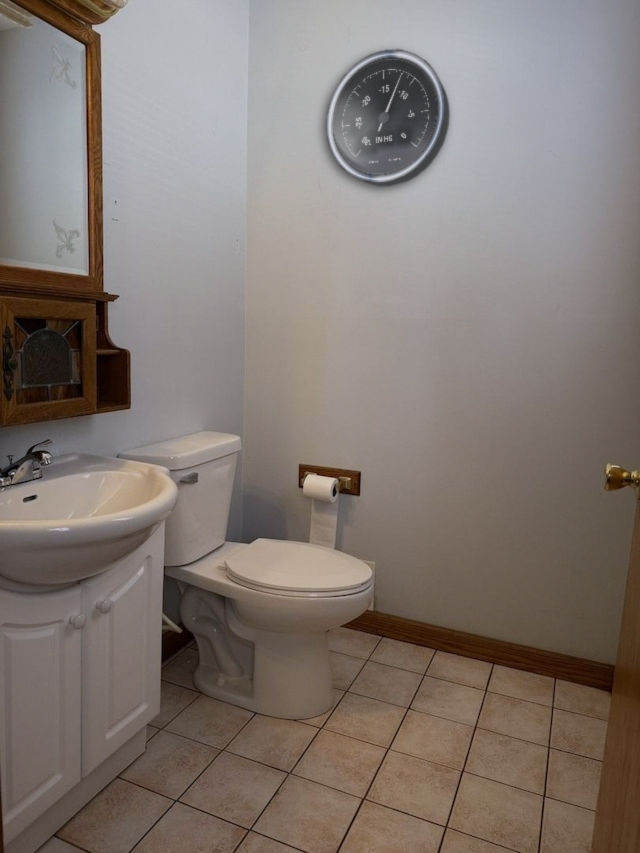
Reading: -12 inHg
